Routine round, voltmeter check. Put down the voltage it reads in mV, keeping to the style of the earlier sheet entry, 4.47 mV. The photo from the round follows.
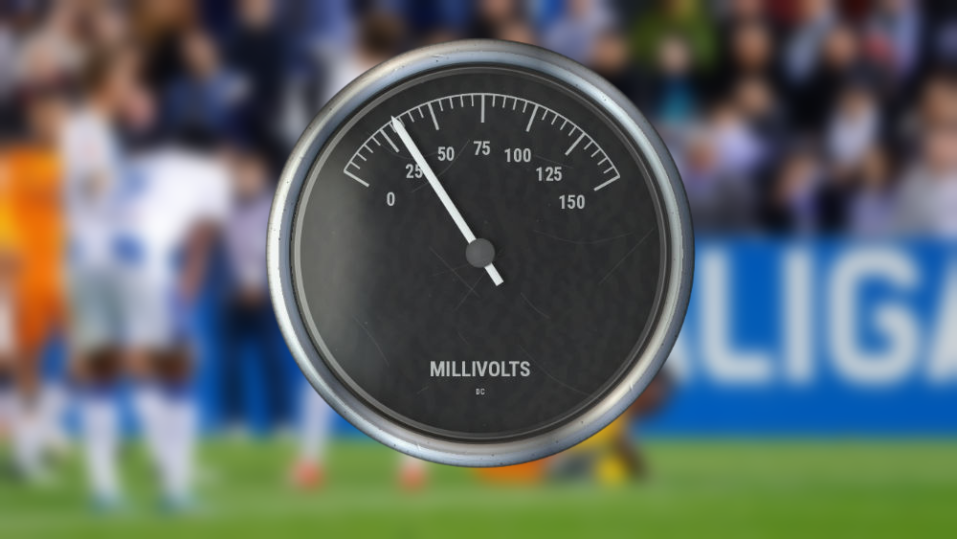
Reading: 32.5 mV
